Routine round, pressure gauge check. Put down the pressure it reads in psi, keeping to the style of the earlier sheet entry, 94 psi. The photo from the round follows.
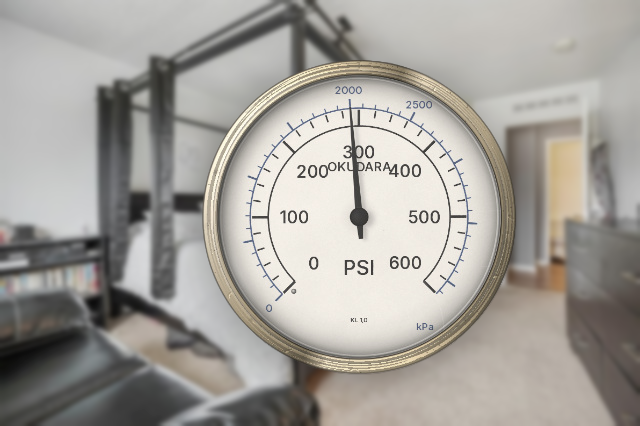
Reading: 290 psi
